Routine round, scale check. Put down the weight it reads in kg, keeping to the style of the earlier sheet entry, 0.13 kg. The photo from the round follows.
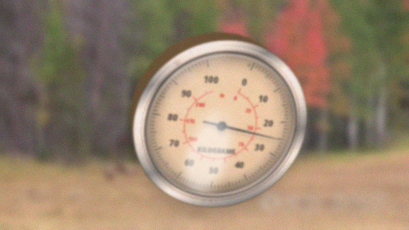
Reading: 25 kg
